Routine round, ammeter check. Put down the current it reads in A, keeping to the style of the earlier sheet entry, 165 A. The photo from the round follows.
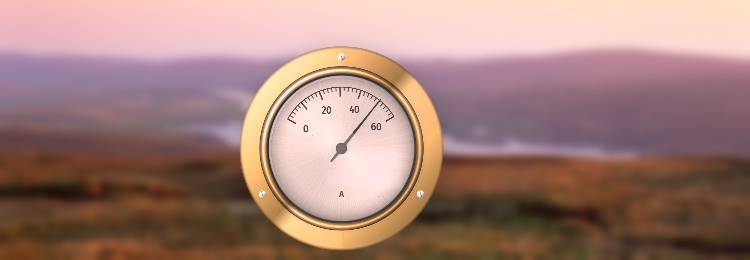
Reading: 50 A
